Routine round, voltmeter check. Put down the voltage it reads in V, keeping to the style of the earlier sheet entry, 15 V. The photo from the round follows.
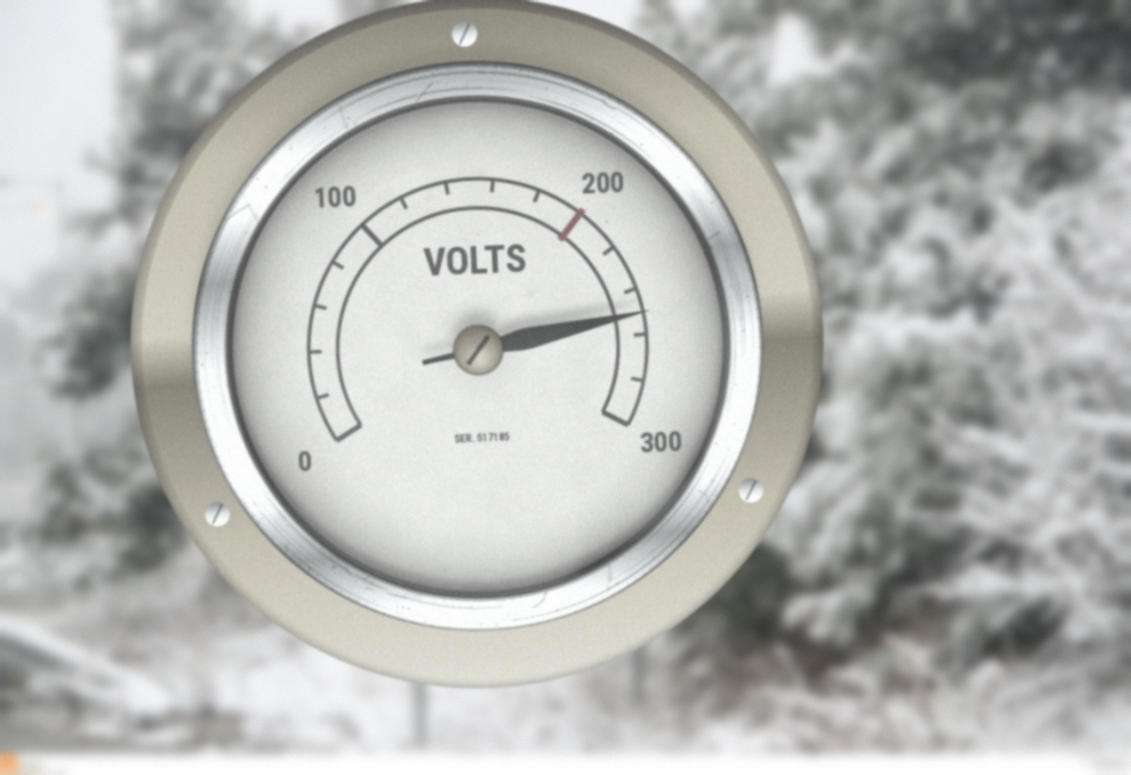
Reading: 250 V
